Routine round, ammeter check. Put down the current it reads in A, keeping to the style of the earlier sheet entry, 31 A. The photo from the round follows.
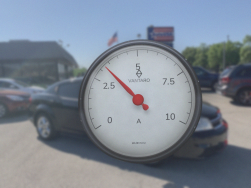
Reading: 3.25 A
